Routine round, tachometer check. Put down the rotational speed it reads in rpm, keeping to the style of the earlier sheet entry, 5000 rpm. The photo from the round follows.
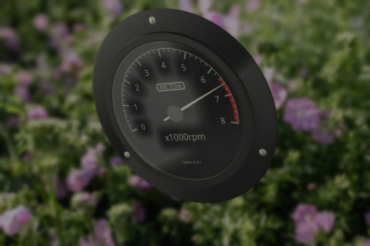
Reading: 6600 rpm
